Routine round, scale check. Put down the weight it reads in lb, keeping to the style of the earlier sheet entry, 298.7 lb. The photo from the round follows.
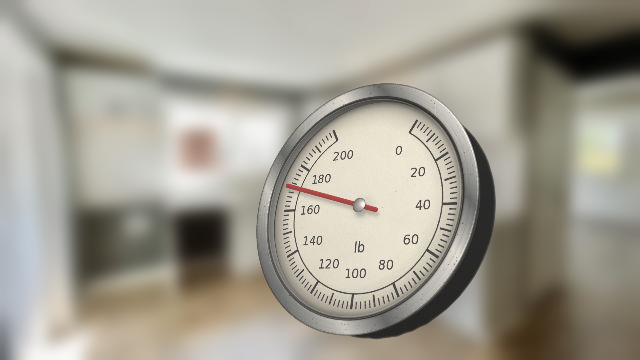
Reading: 170 lb
